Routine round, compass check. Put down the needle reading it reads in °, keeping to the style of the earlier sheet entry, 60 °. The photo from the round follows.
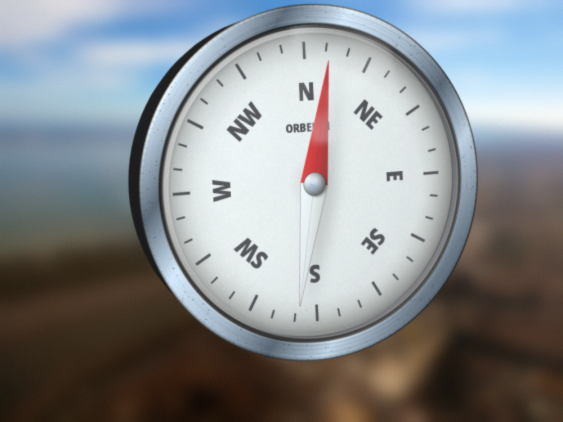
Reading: 10 °
